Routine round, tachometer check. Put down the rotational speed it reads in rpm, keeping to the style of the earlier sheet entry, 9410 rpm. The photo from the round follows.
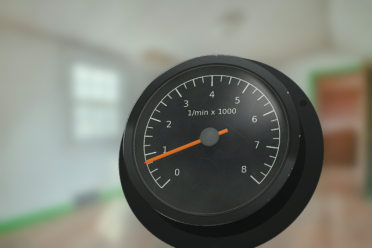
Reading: 750 rpm
